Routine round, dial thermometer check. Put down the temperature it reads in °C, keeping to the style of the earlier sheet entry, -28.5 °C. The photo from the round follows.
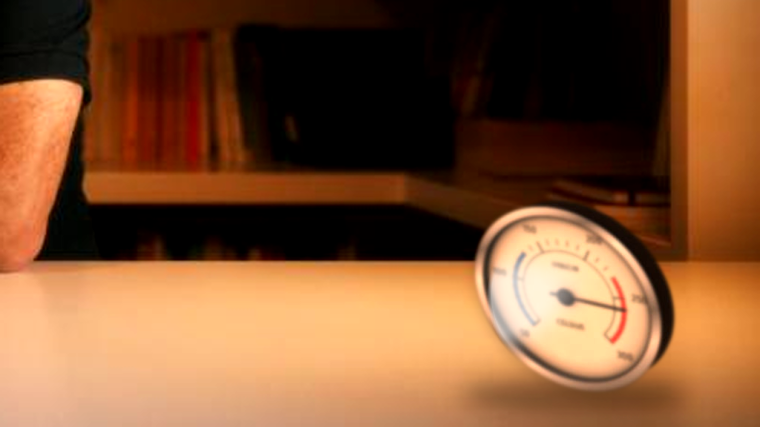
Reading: 260 °C
